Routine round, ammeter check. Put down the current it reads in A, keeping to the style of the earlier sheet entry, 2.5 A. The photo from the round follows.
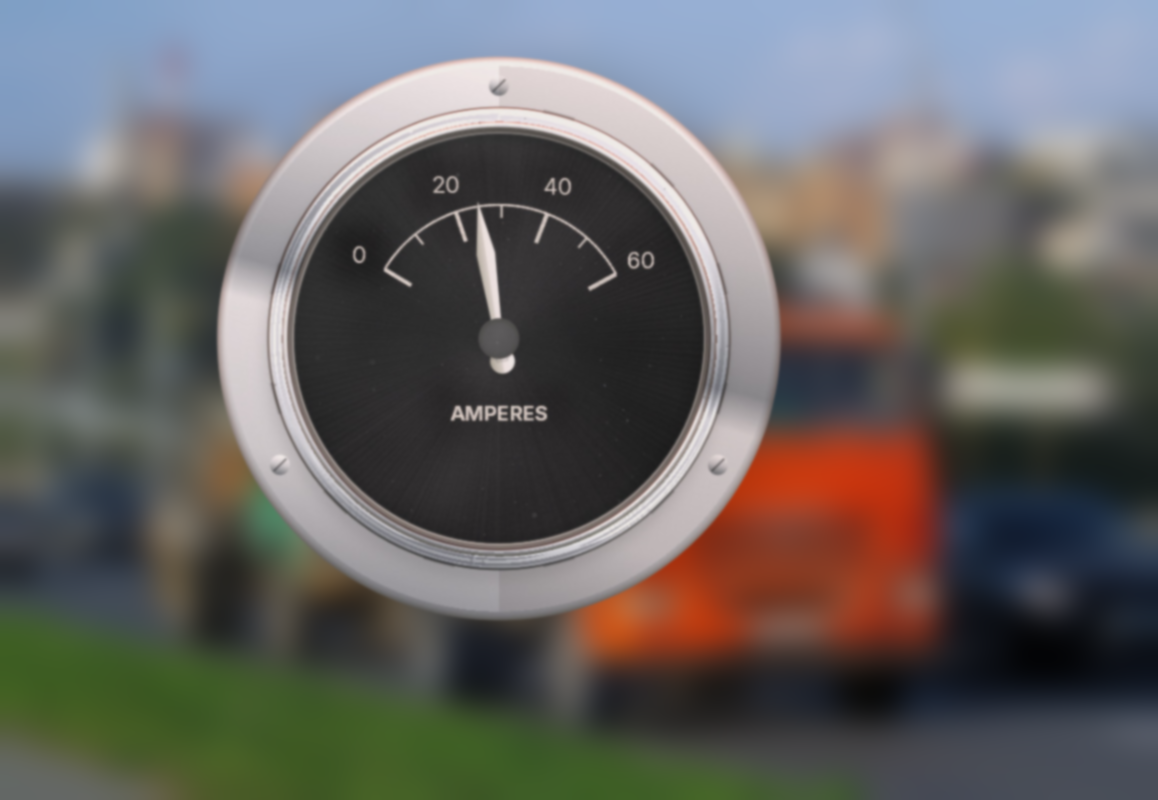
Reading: 25 A
